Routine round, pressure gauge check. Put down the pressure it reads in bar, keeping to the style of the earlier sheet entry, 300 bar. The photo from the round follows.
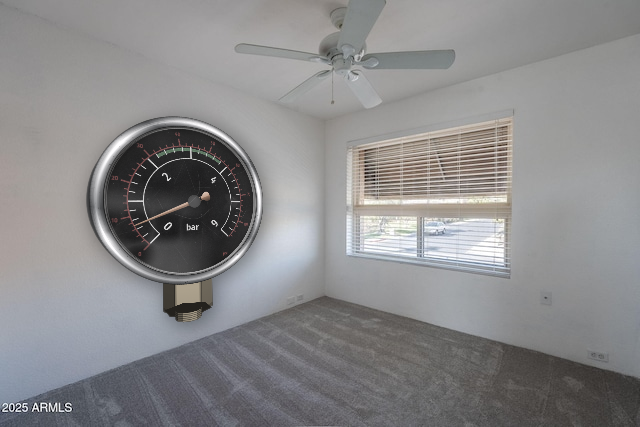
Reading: 0.5 bar
